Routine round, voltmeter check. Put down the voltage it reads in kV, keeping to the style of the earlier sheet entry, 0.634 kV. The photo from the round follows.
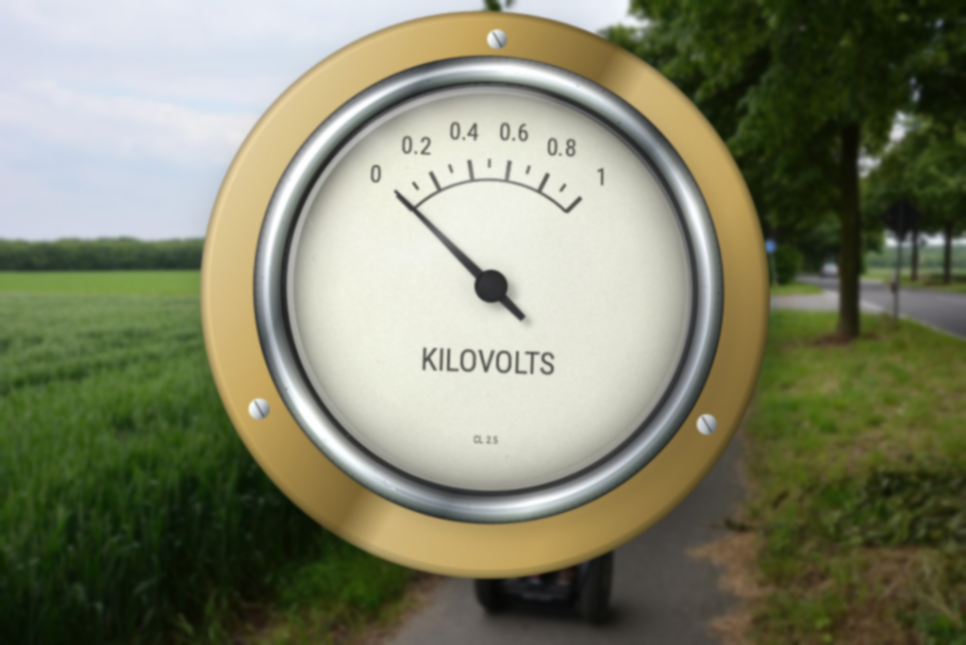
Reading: 0 kV
